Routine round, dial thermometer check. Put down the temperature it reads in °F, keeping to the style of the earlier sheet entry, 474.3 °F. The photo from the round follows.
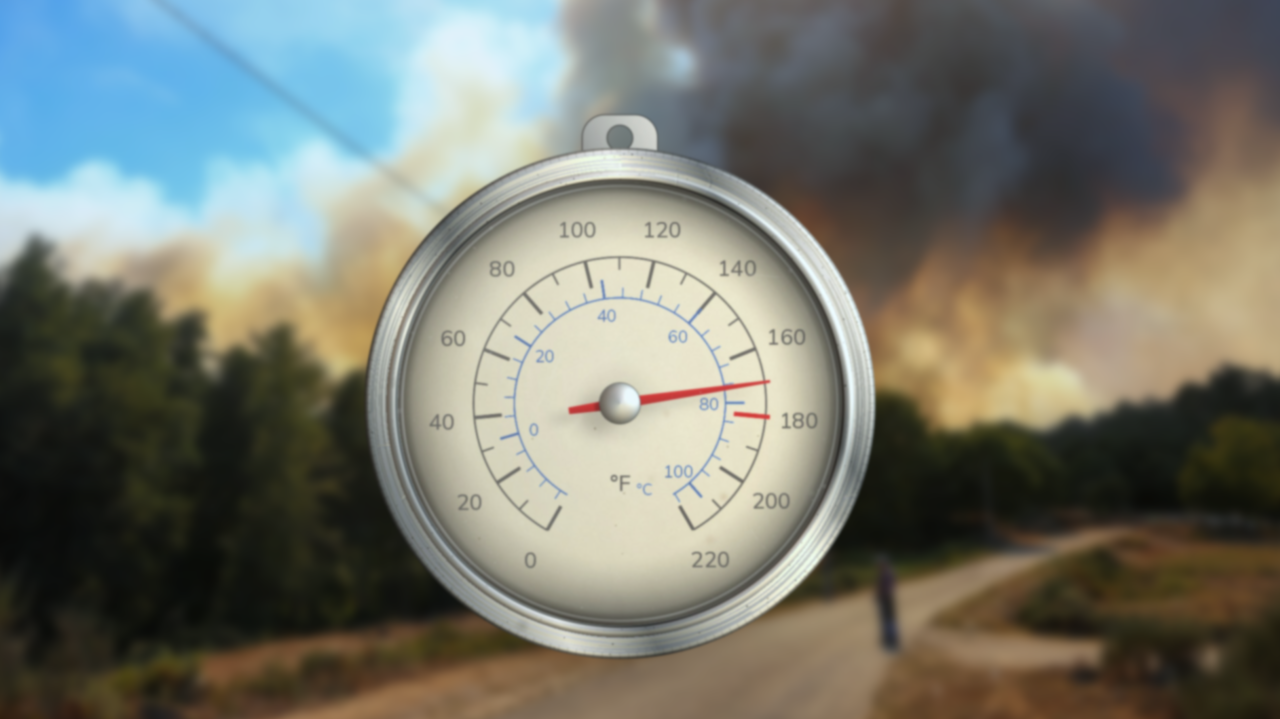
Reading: 170 °F
